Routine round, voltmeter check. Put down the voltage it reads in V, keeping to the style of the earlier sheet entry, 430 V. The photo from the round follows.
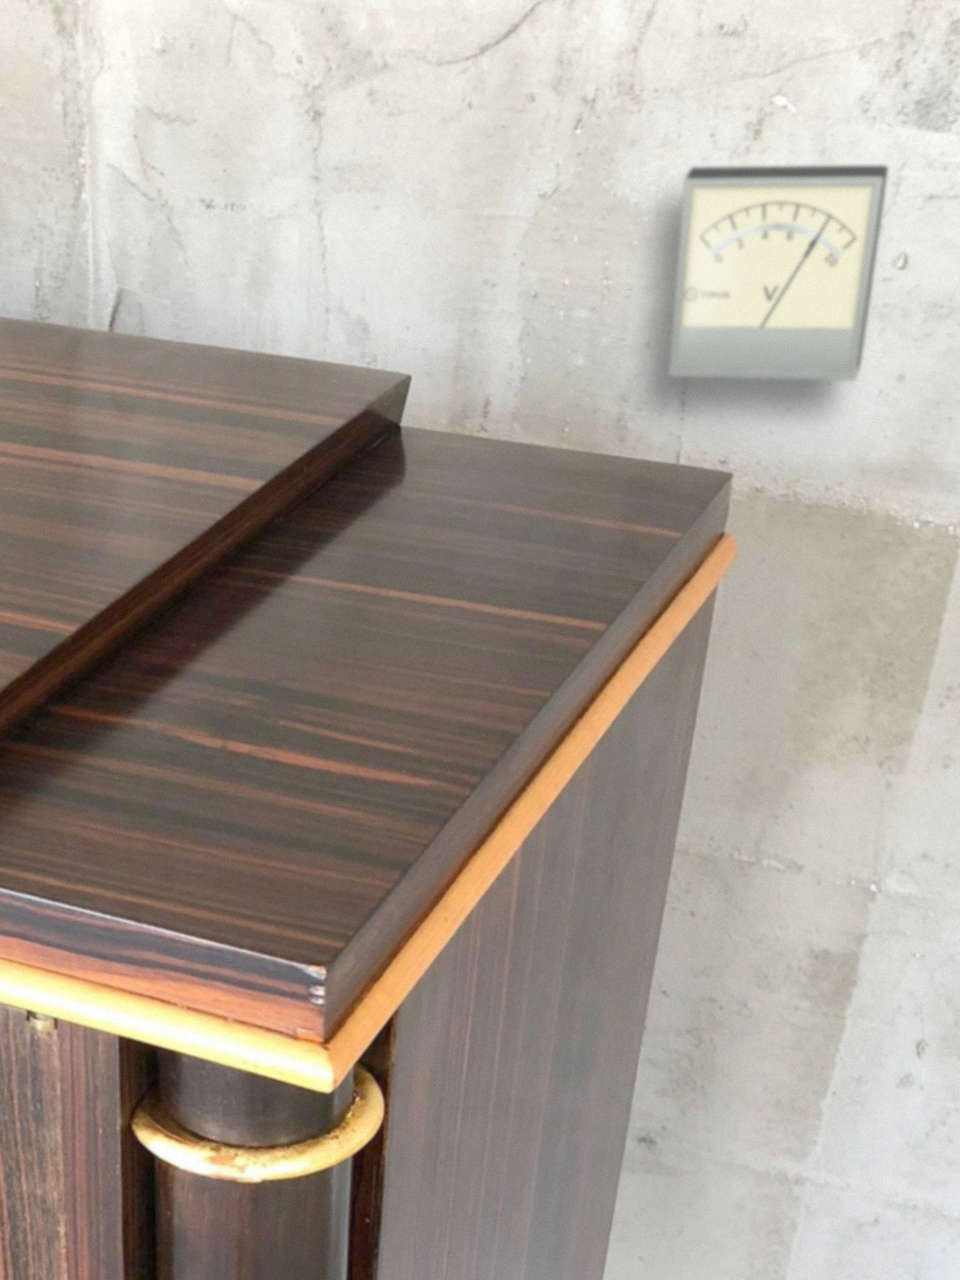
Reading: 8 V
